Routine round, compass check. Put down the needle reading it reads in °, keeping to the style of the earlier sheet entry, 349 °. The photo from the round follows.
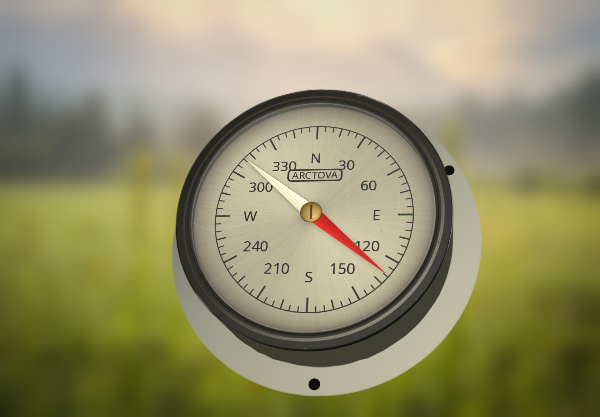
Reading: 130 °
